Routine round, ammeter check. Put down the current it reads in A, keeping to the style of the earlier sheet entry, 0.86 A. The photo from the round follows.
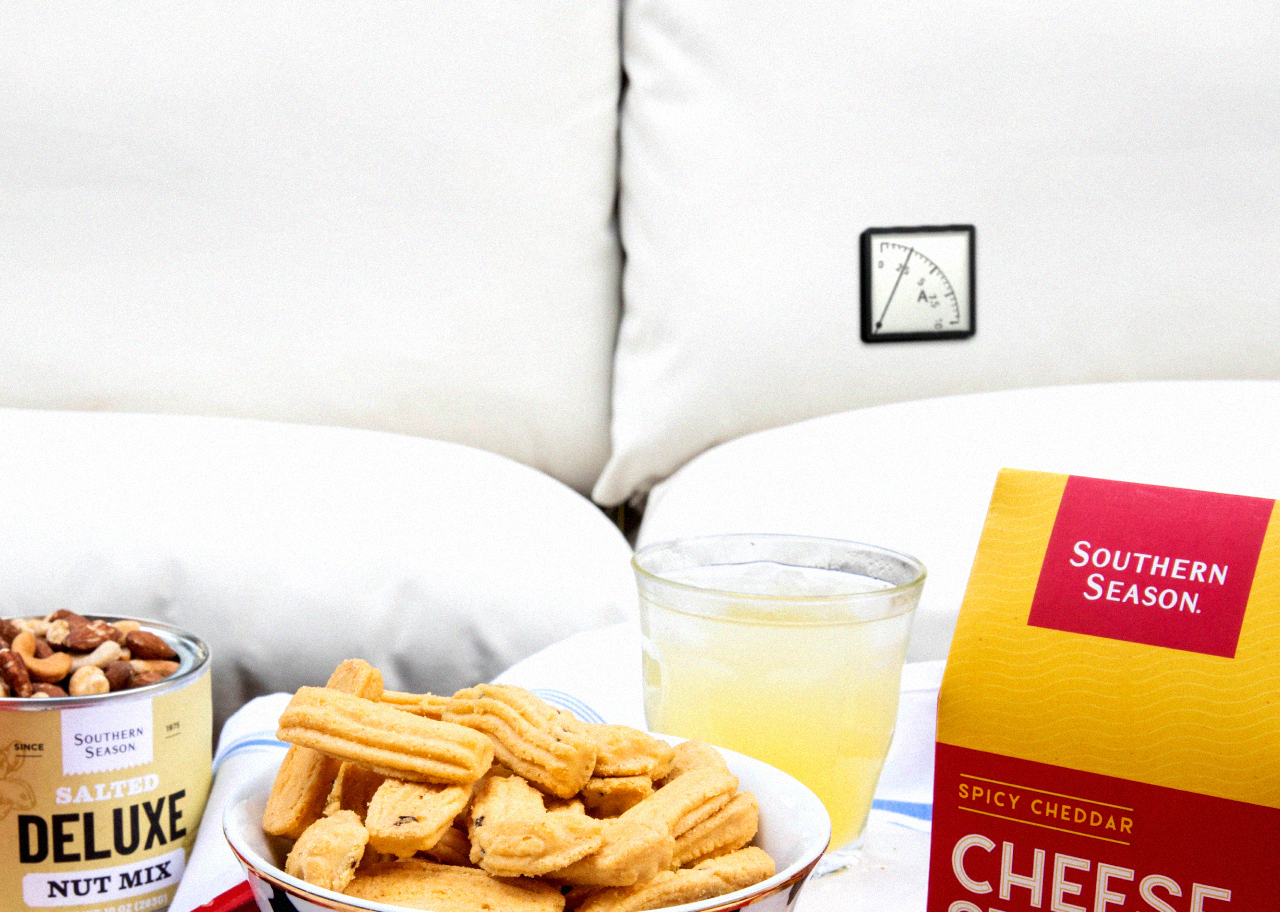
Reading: 2.5 A
